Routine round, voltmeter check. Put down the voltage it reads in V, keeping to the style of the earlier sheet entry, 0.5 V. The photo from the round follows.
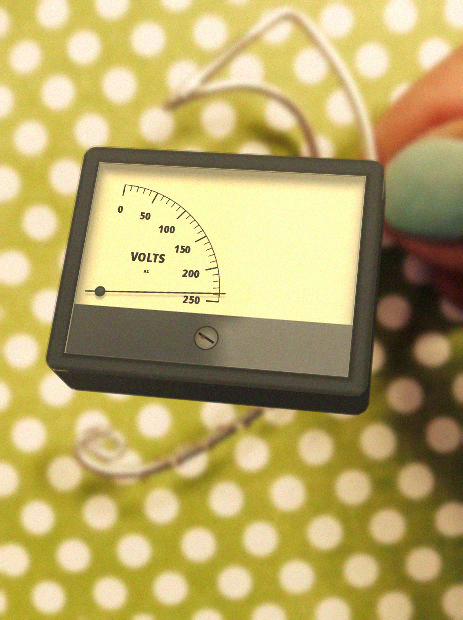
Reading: 240 V
